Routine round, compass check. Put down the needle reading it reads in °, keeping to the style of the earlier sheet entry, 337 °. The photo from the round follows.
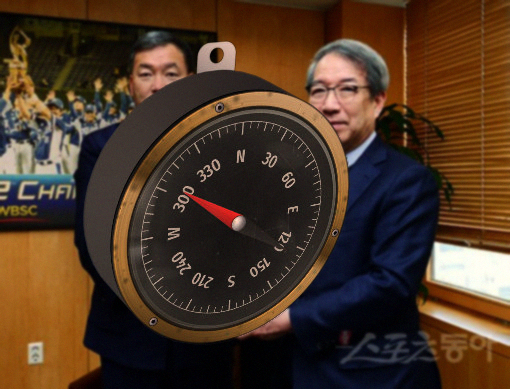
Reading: 305 °
